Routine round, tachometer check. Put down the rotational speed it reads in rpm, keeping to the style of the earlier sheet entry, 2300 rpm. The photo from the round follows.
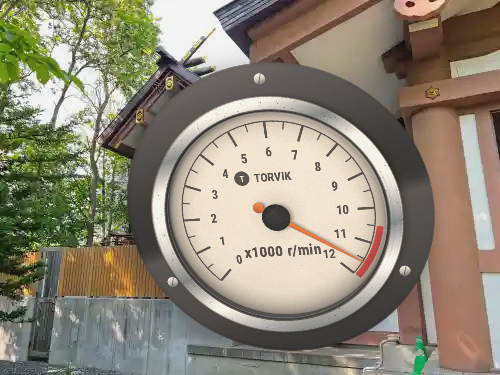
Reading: 11500 rpm
